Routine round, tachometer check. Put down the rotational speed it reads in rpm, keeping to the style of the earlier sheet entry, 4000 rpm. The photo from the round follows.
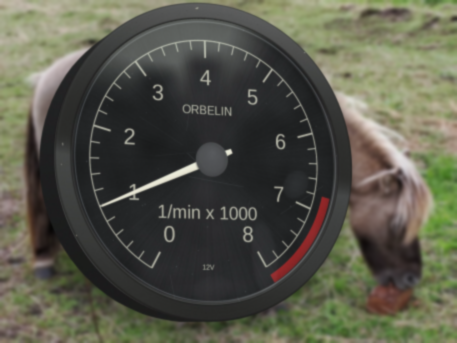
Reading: 1000 rpm
